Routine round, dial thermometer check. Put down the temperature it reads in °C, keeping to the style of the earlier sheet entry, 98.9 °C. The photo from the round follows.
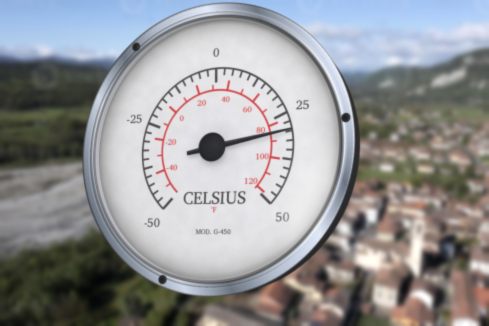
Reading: 30 °C
